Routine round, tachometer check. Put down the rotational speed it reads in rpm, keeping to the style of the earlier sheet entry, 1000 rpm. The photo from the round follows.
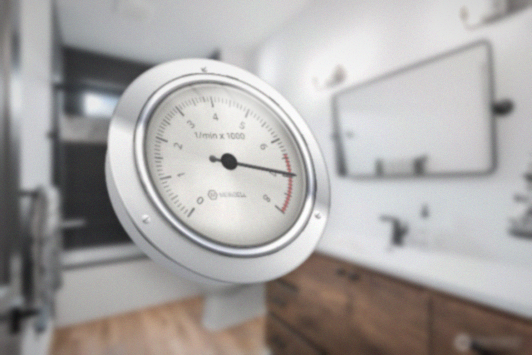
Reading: 7000 rpm
